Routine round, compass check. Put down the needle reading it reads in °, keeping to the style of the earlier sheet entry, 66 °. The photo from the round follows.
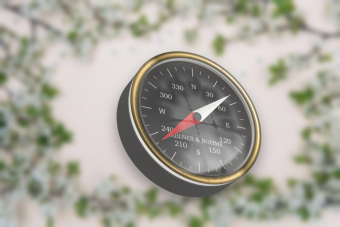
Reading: 230 °
